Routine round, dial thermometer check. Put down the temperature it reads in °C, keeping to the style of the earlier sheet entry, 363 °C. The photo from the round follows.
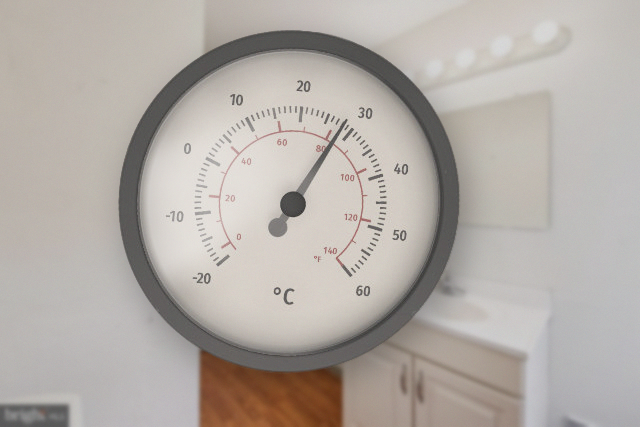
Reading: 28 °C
